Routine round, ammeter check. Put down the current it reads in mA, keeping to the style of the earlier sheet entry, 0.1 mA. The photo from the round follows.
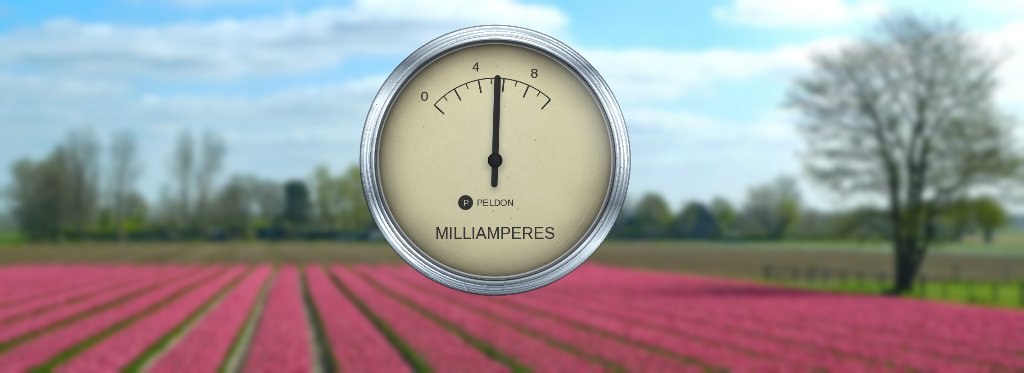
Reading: 5.5 mA
